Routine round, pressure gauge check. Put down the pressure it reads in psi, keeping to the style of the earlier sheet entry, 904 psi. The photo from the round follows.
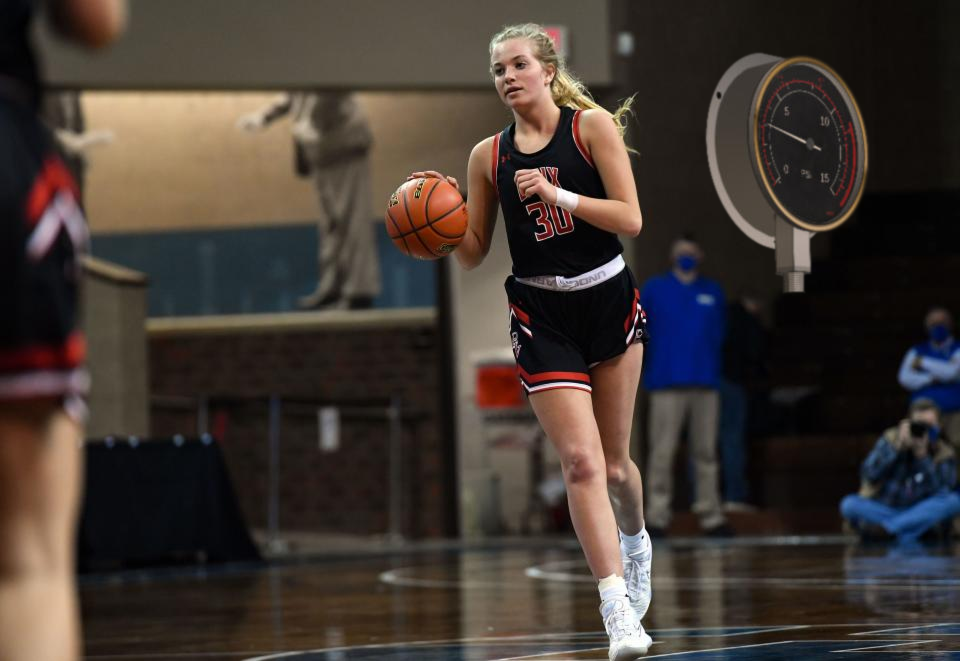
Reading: 3 psi
